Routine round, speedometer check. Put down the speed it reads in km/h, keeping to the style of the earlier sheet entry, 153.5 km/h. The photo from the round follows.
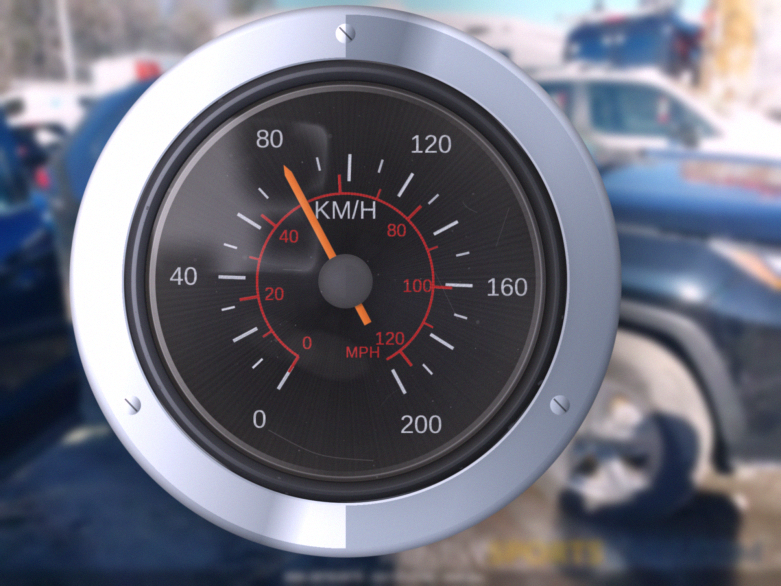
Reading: 80 km/h
